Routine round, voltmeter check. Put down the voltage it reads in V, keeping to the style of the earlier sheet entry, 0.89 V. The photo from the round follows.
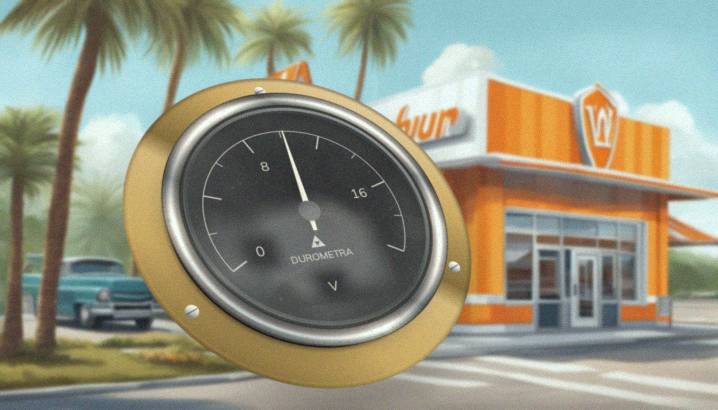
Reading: 10 V
